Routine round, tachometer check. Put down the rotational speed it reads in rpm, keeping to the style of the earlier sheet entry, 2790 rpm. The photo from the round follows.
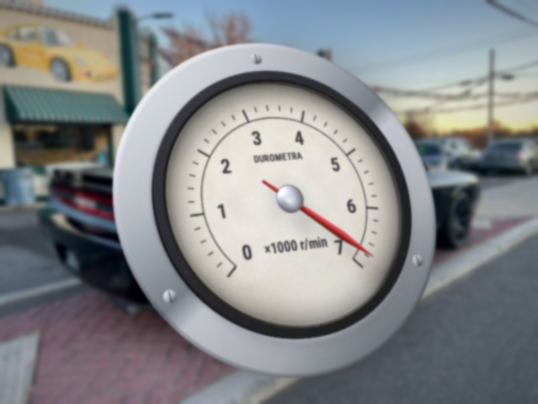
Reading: 6800 rpm
